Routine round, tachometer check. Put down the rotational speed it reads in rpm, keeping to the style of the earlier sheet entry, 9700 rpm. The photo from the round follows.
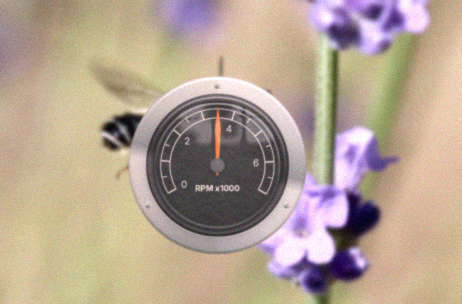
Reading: 3500 rpm
